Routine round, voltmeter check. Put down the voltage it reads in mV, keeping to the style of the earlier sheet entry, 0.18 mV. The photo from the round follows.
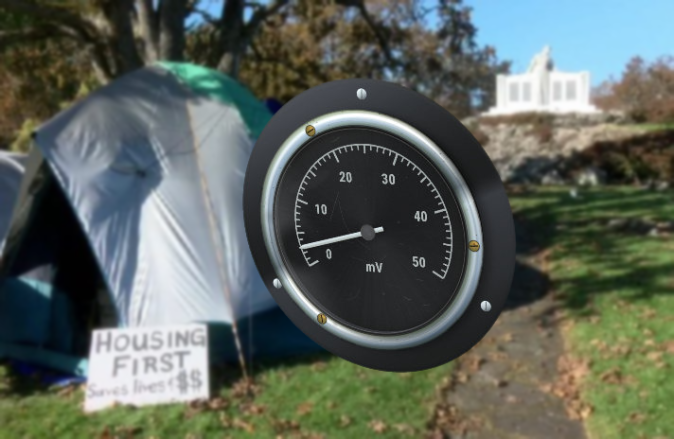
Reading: 3 mV
